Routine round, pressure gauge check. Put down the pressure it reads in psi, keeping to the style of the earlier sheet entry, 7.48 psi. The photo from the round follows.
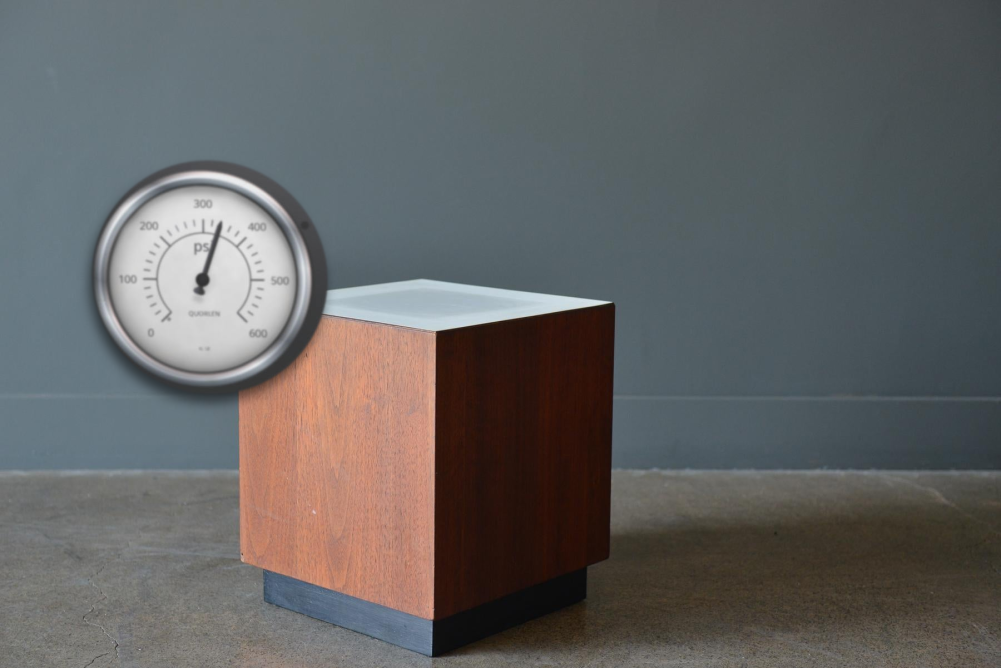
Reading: 340 psi
